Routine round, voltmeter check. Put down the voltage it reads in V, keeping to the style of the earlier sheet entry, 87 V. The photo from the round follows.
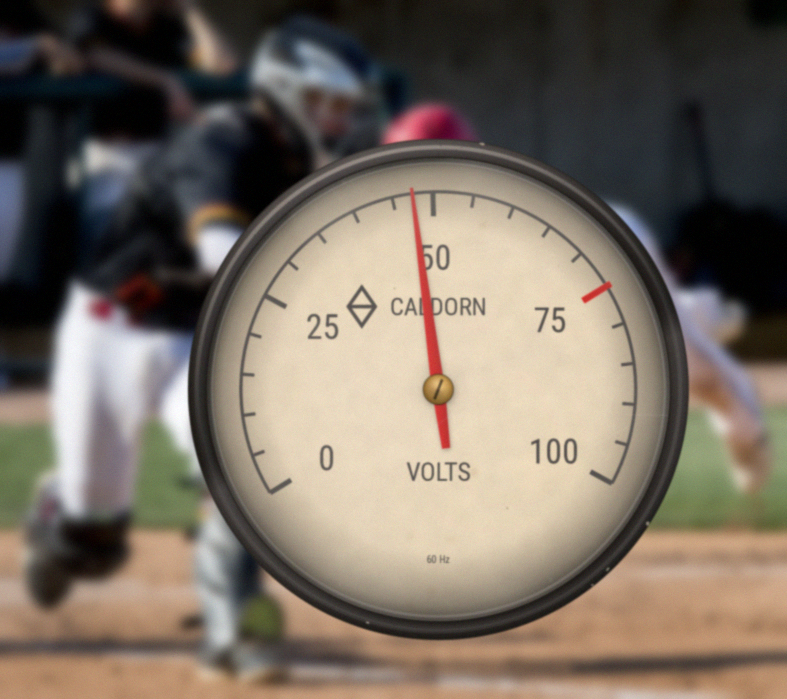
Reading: 47.5 V
